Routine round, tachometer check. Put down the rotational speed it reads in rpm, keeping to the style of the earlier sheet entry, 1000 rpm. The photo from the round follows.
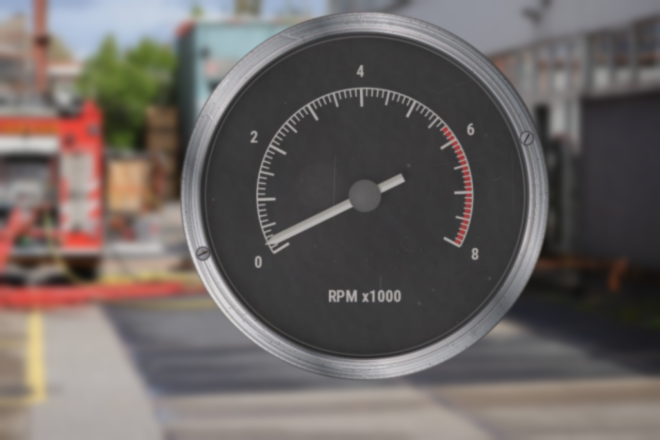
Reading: 200 rpm
